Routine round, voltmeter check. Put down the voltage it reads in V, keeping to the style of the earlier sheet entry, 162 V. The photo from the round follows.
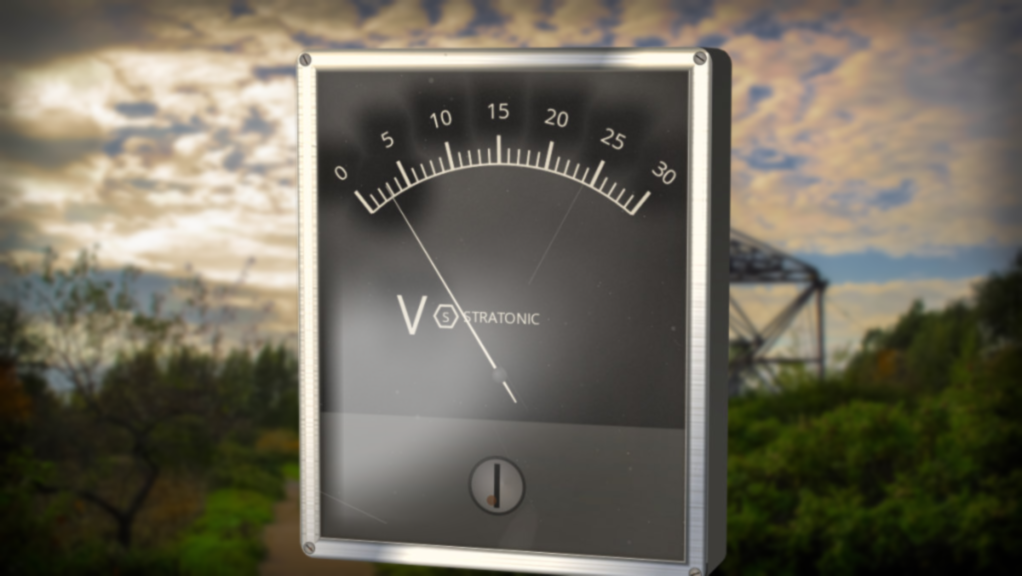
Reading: 3 V
